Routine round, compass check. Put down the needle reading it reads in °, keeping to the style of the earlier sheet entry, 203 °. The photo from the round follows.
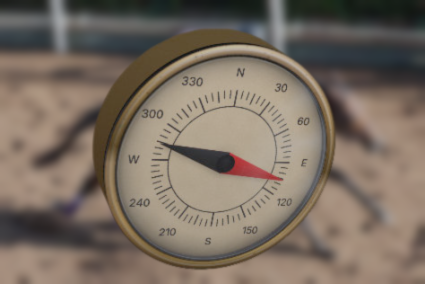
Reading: 105 °
